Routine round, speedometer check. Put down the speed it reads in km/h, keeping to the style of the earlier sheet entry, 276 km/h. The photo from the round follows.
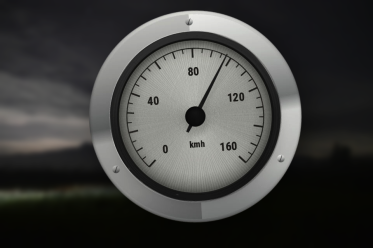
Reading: 97.5 km/h
